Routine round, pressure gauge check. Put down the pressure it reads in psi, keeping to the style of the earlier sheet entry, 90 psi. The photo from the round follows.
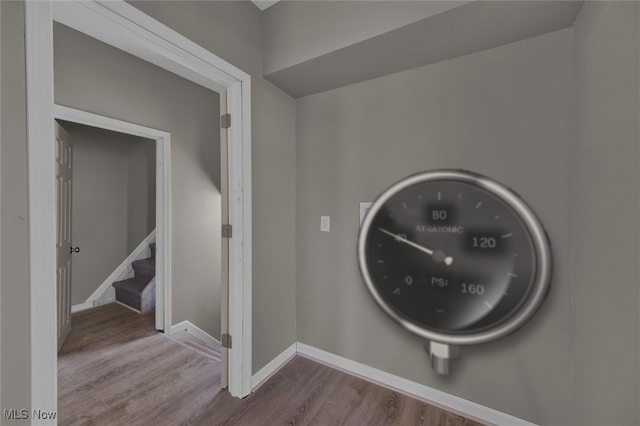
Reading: 40 psi
